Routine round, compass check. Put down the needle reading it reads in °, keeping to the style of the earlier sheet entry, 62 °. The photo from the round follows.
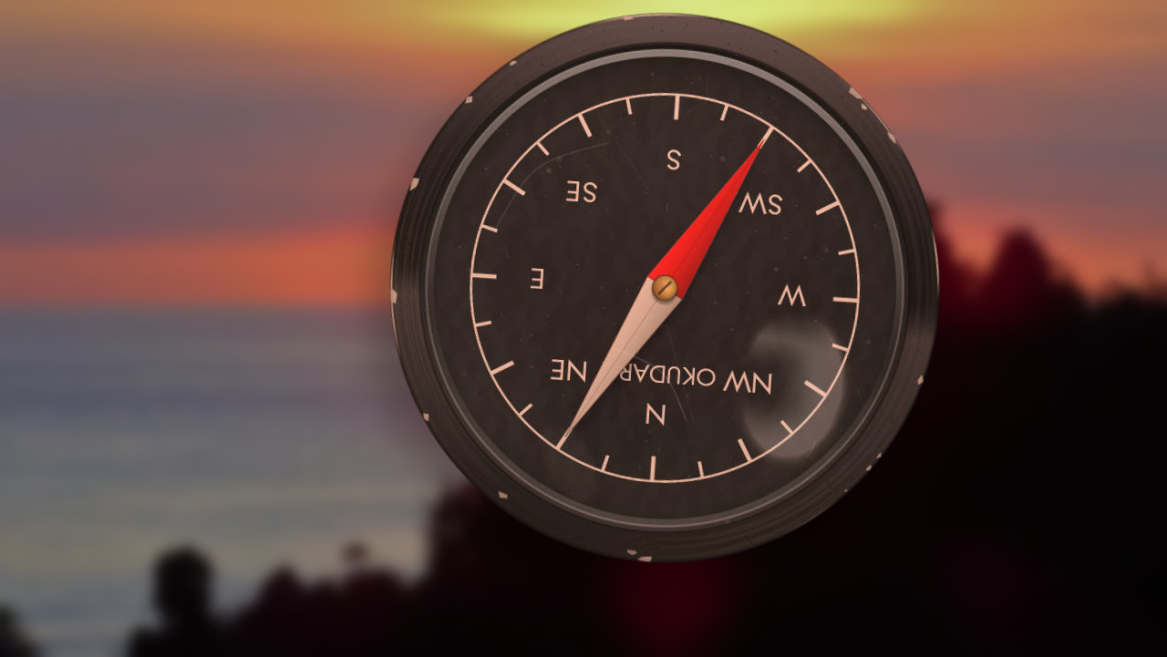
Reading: 210 °
